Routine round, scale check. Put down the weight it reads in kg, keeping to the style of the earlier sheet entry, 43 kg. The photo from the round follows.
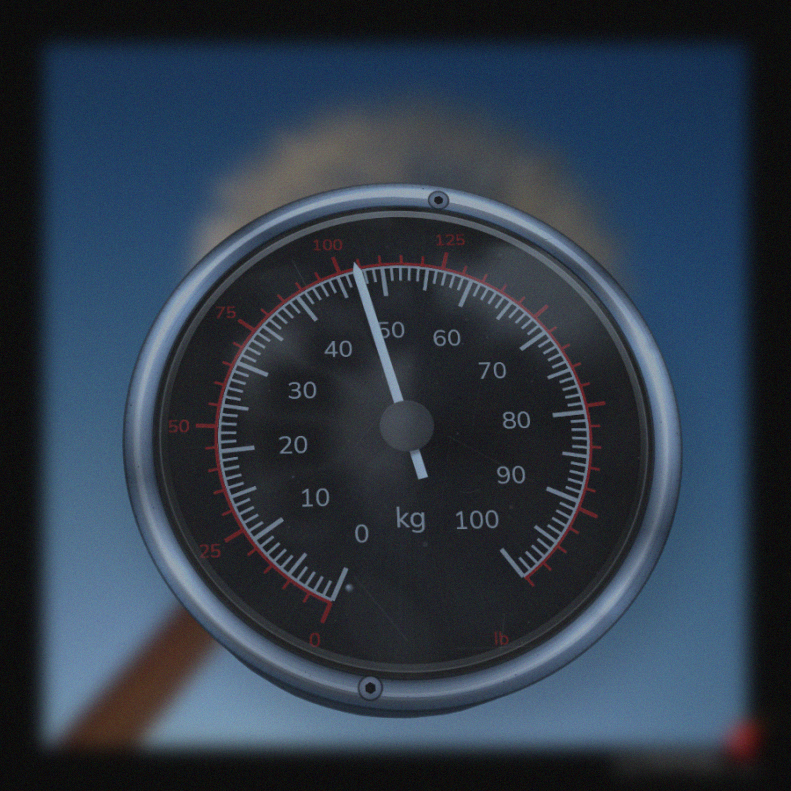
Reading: 47 kg
